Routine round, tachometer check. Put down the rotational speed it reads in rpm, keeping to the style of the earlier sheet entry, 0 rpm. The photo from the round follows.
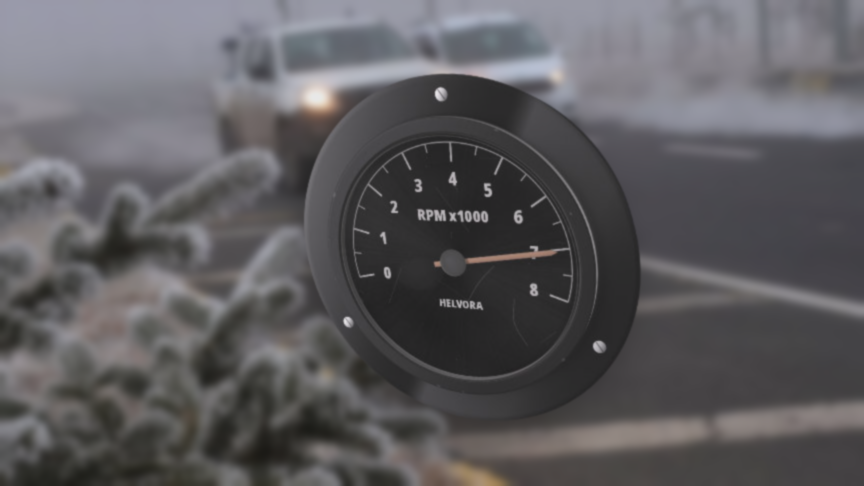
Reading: 7000 rpm
